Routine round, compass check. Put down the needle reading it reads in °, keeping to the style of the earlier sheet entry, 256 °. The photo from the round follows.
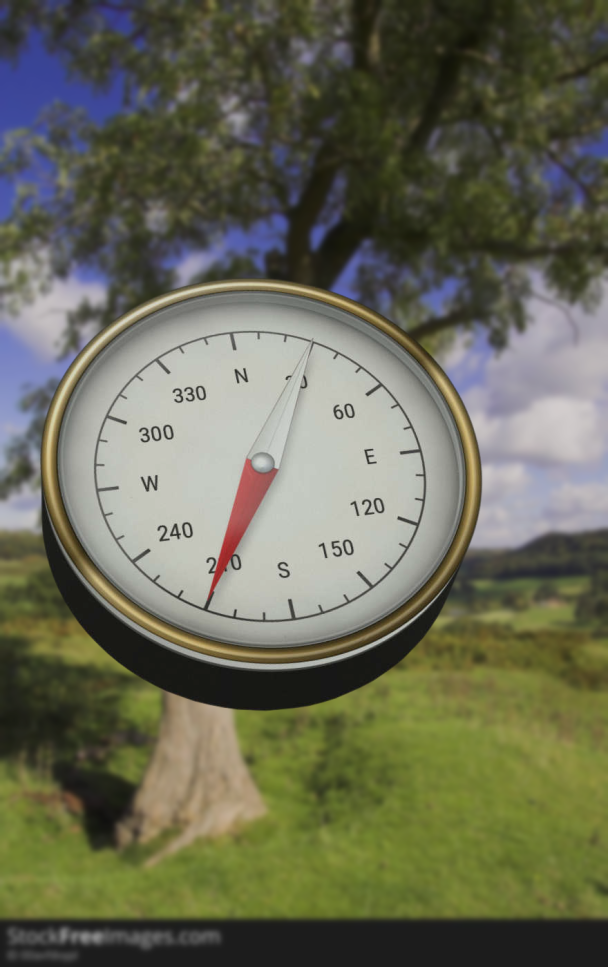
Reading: 210 °
